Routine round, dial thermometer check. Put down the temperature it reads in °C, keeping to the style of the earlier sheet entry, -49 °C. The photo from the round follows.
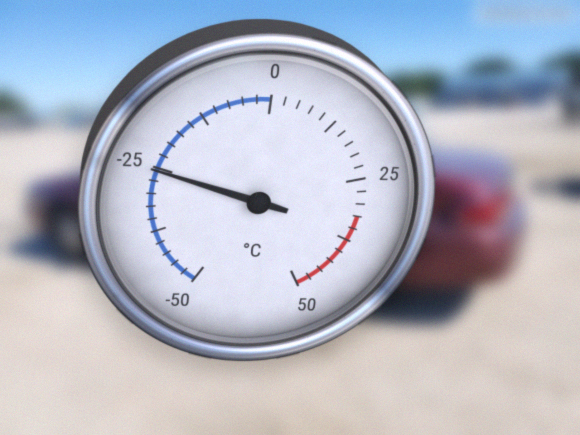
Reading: -25 °C
